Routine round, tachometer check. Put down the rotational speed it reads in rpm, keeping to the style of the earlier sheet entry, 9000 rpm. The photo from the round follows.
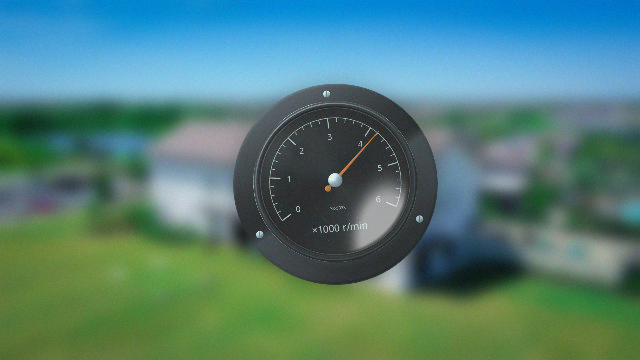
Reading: 4200 rpm
